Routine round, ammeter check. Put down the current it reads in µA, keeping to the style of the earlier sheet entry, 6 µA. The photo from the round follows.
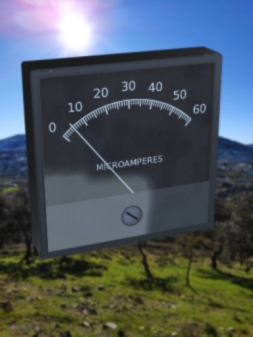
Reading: 5 µA
